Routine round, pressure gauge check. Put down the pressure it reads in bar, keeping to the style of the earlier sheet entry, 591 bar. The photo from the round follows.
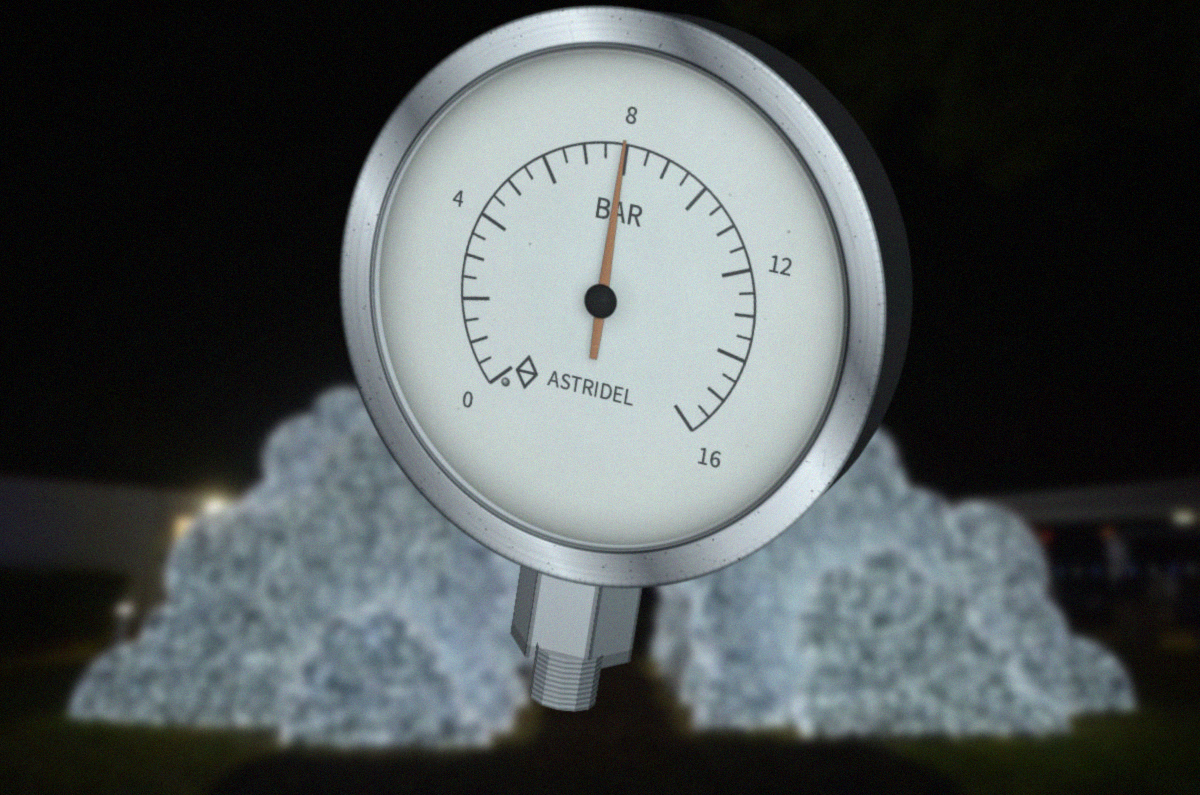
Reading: 8 bar
